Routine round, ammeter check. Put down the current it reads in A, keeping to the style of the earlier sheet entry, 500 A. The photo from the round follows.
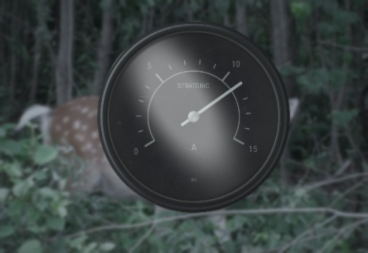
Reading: 11 A
